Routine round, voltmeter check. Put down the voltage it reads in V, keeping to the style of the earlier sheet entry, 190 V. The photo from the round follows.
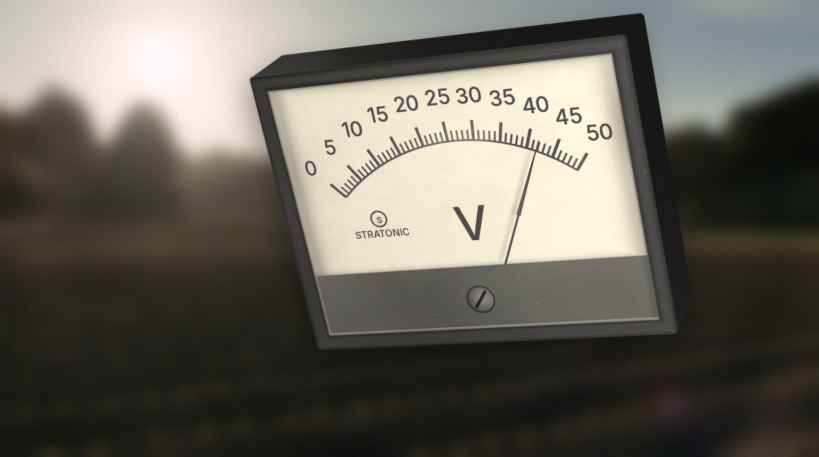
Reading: 42 V
